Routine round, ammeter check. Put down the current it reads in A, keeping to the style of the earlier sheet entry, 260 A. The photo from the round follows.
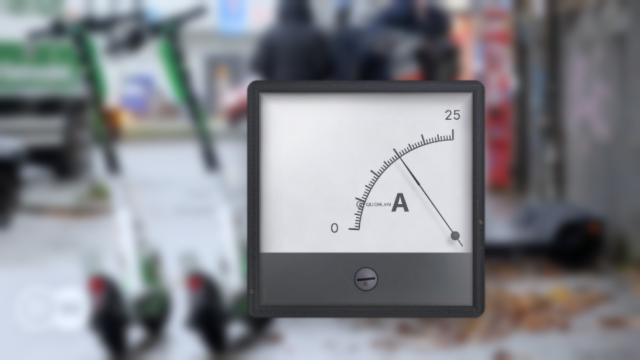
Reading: 15 A
